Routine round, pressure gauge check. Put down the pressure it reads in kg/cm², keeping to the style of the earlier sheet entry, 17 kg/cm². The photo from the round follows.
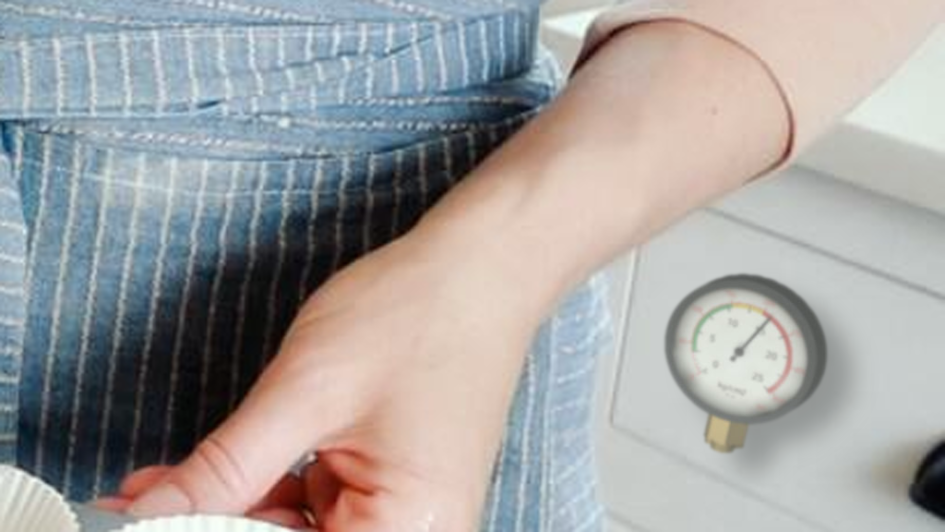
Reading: 15 kg/cm²
